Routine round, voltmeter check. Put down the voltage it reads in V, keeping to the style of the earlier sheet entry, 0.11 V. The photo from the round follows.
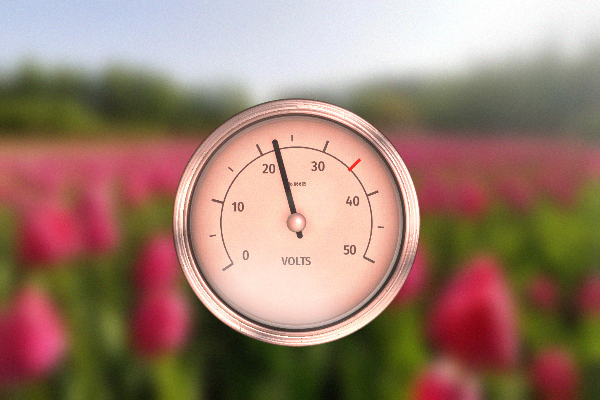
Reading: 22.5 V
